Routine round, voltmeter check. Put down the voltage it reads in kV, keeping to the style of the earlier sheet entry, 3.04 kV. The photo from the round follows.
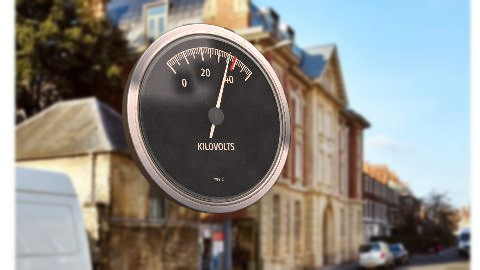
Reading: 35 kV
